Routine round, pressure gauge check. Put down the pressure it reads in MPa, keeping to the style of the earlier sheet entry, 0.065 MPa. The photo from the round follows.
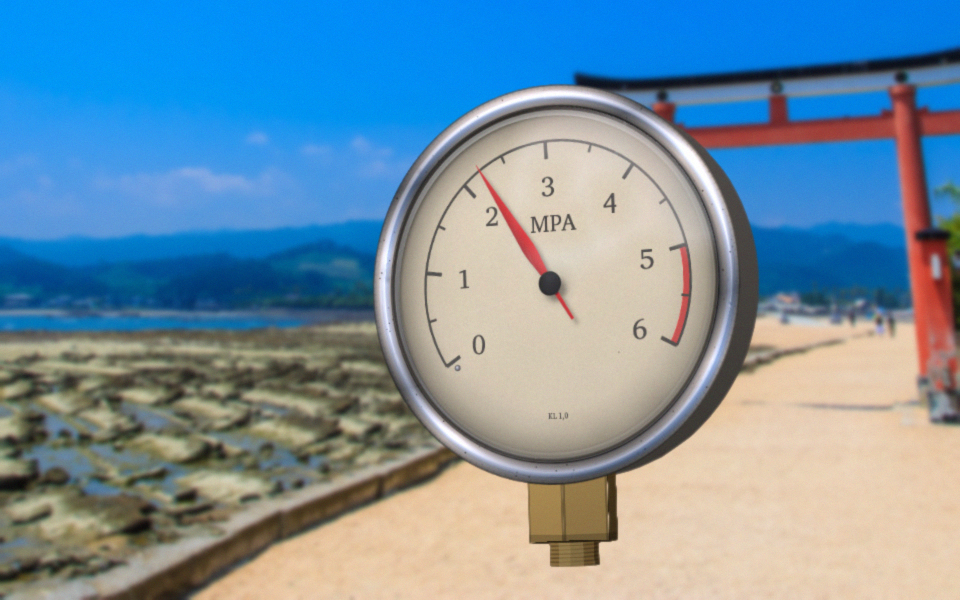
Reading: 2.25 MPa
